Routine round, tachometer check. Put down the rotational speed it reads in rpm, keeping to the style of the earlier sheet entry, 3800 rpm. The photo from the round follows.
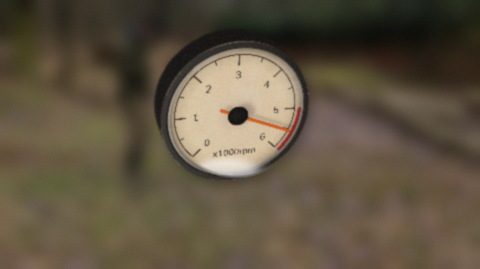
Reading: 5500 rpm
